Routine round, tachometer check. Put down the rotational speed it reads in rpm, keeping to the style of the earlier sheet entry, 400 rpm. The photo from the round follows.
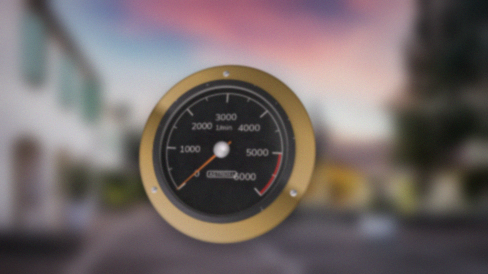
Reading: 0 rpm
